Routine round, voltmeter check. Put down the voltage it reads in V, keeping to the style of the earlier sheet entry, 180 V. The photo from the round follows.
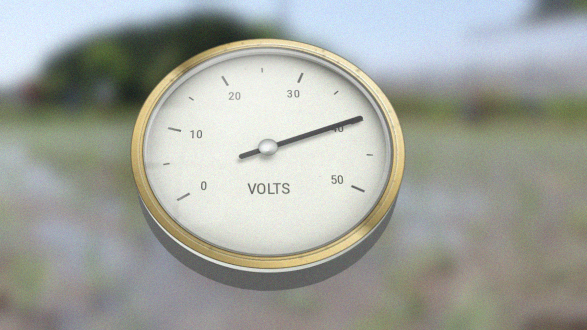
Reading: 40 V
